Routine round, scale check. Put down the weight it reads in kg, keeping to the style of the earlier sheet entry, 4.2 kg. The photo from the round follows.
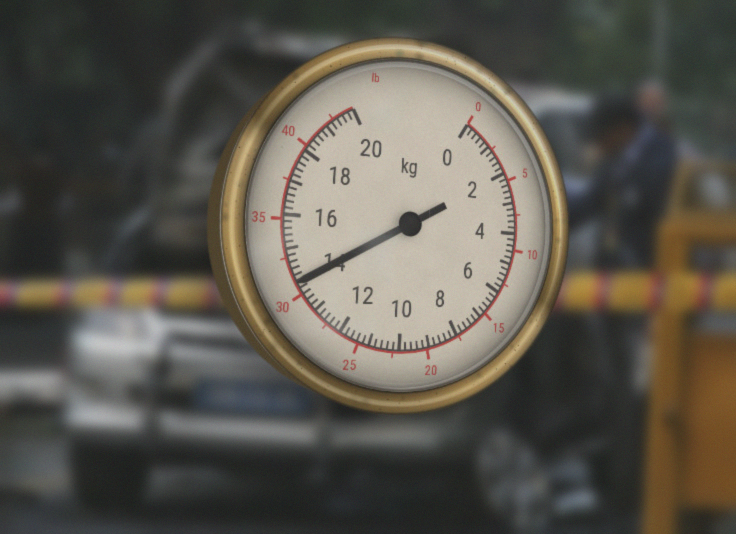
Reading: 14 kg
